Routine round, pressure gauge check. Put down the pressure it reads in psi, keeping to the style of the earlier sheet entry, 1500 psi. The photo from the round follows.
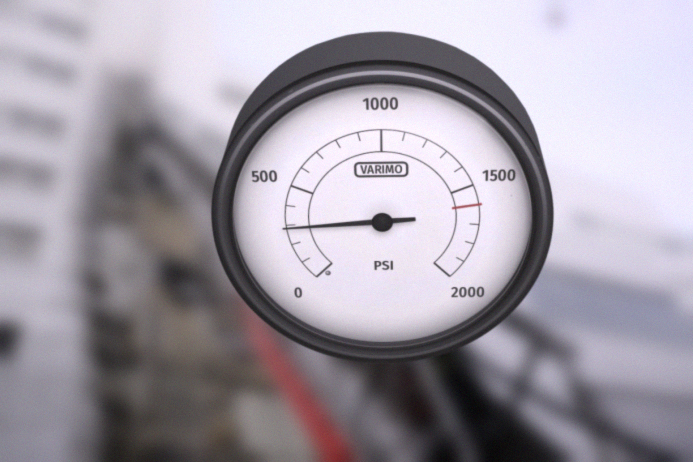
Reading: 300 psi
